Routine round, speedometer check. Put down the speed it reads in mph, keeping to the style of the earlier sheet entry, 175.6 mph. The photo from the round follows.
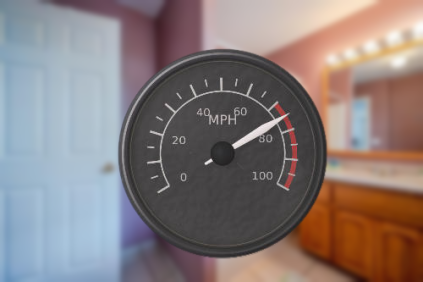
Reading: 75 mph
